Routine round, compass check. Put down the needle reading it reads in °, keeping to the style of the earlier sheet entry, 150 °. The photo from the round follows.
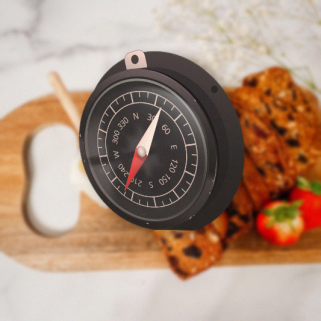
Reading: 220 °
